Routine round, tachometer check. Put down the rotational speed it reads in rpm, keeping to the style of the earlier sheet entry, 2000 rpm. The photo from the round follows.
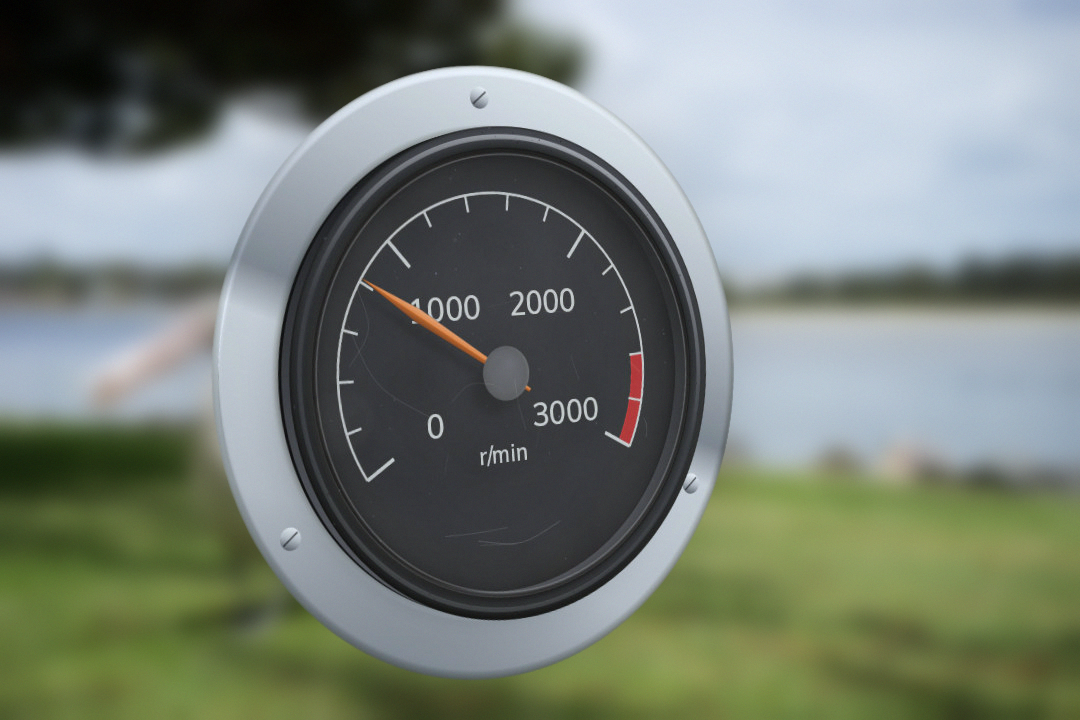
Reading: 800 rpm
